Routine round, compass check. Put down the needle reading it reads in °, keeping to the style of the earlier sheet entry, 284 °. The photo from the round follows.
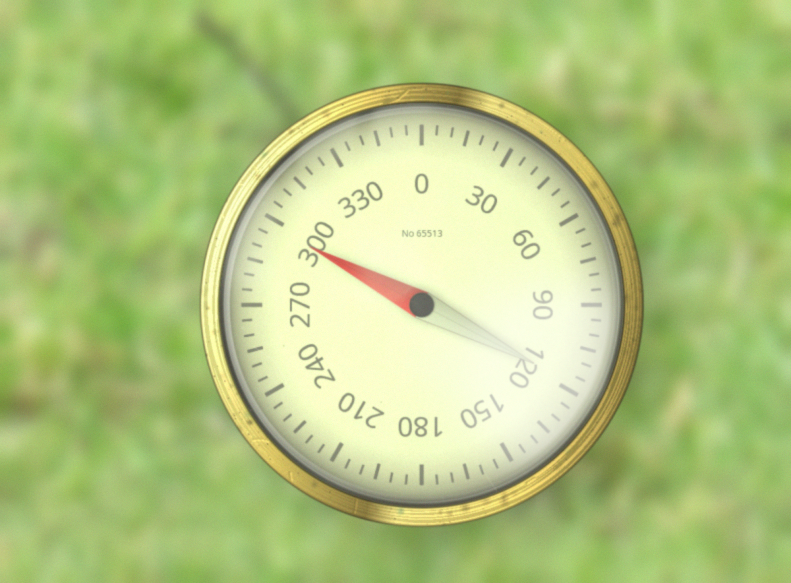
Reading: 297.5 °
